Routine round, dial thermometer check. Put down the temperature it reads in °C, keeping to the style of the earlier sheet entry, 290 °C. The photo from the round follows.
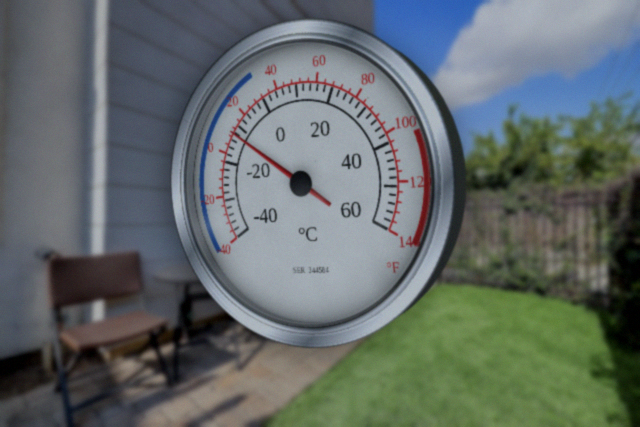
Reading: -12 °C
